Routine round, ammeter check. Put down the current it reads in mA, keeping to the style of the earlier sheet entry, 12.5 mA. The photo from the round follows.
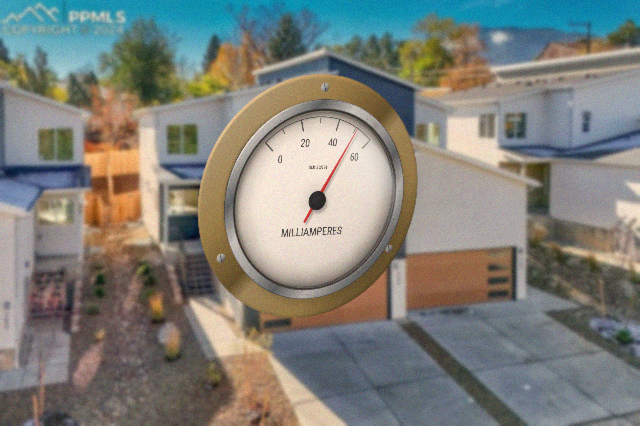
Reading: 50 mA
